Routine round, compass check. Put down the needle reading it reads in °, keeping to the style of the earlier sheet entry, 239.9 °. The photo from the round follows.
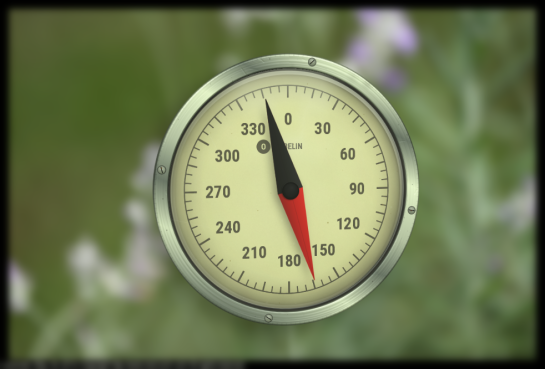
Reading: 165 °
